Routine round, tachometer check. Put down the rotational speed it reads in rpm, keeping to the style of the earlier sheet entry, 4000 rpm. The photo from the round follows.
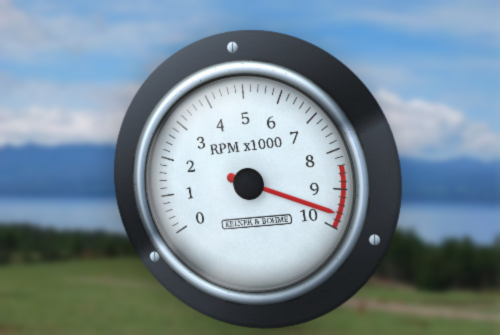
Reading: 9600 rpm
